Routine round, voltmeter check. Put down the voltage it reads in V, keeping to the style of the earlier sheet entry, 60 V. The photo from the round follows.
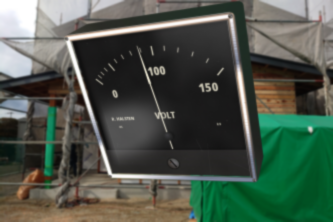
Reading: 90 V
